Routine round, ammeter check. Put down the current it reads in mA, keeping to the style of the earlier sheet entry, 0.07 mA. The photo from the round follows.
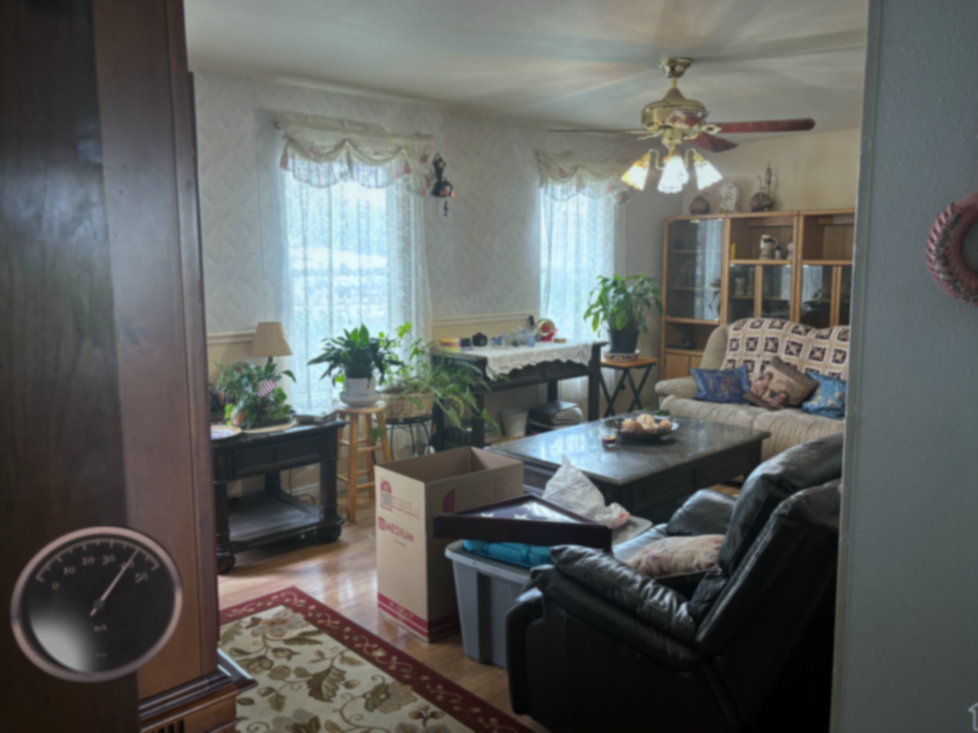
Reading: 40 mA
